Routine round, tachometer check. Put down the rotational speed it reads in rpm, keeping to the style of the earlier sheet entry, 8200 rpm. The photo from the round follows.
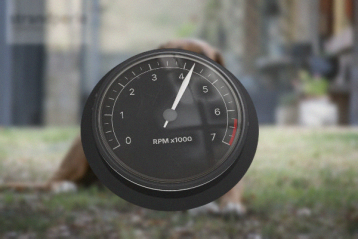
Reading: 4250 rpm
